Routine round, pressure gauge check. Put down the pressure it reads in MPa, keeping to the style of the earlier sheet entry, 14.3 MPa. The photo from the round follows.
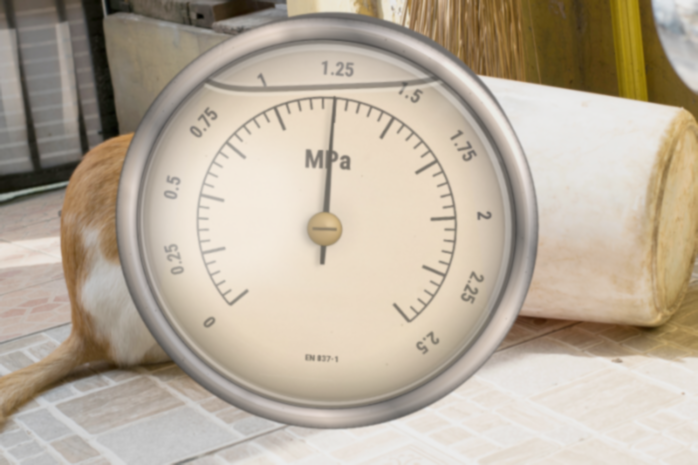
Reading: 1.25 MPa
